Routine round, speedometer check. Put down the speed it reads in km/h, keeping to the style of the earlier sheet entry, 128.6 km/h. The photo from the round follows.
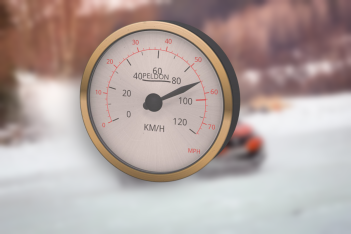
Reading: 90 km/h
